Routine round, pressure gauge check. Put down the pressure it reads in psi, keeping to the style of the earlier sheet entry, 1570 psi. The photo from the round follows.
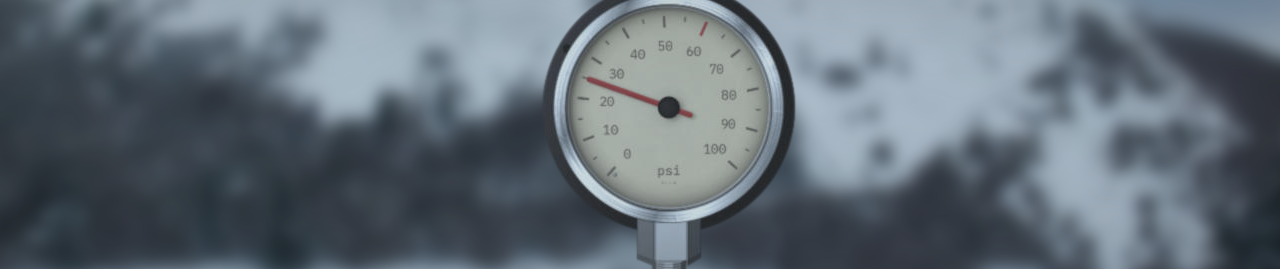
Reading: 25 psi
